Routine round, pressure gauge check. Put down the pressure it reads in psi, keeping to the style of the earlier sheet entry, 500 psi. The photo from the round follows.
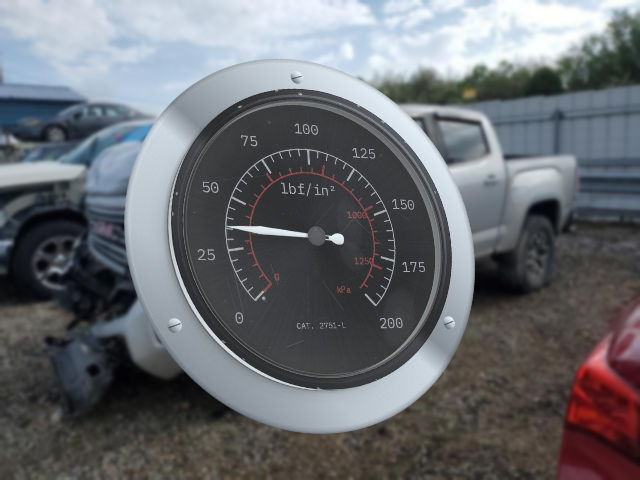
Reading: 35 psi
